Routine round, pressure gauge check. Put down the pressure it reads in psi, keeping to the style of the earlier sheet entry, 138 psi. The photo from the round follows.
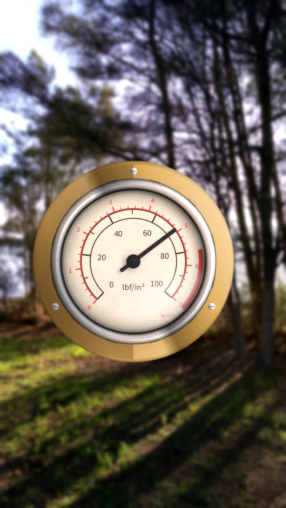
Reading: 70 psi
